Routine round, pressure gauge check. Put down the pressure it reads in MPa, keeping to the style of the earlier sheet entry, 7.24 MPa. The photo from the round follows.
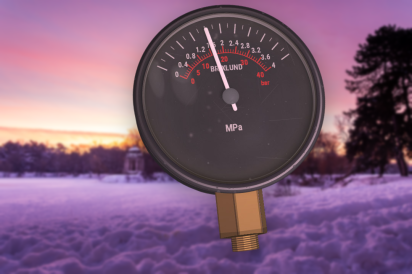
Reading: 1.6 MPa
